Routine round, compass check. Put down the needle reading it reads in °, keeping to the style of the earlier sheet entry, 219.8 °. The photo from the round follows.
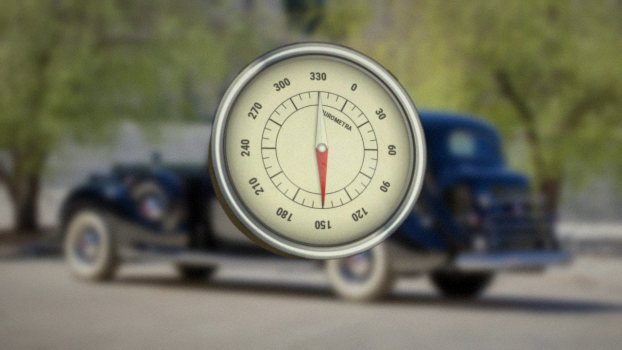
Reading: 150 °
